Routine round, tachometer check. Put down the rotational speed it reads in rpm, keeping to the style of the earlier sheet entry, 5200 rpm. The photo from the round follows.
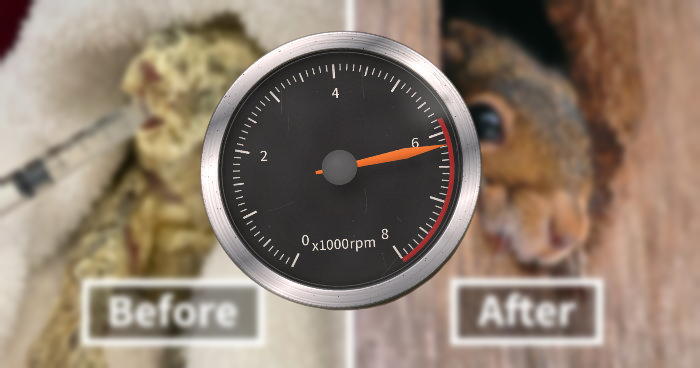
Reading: 6200 rpm
